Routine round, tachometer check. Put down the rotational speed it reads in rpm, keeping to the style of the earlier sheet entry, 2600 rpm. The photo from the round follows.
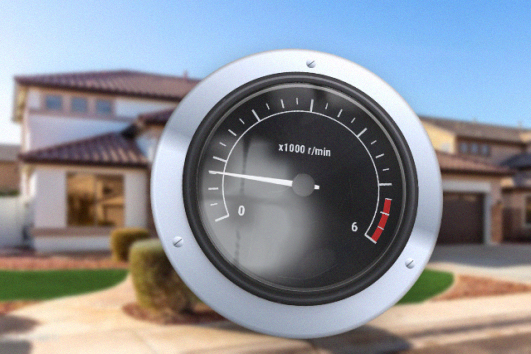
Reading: 750 rpm
